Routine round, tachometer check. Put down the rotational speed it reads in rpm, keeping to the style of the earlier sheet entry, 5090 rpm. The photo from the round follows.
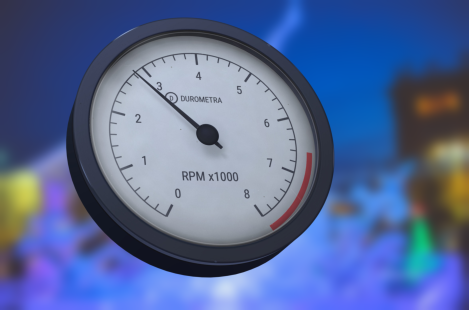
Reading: 2800 rpm
